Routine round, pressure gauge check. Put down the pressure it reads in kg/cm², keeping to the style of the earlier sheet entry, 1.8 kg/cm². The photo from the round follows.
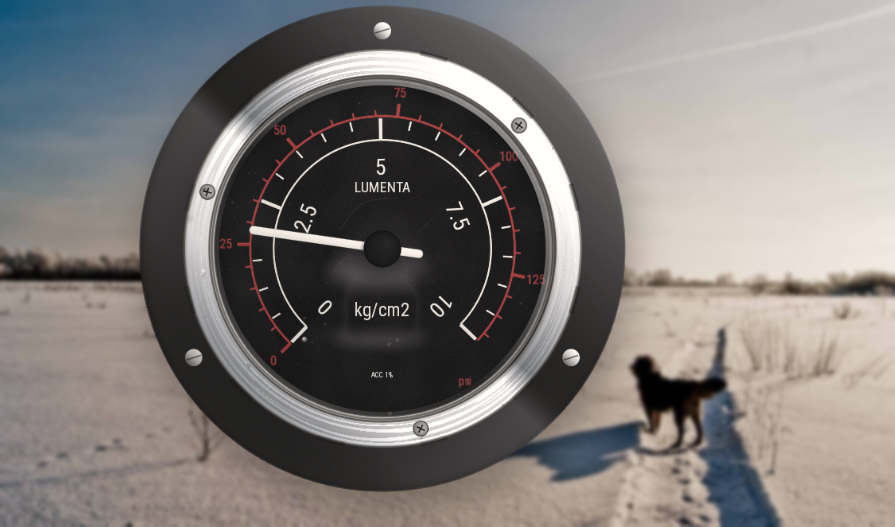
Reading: 2 kg/cm²
